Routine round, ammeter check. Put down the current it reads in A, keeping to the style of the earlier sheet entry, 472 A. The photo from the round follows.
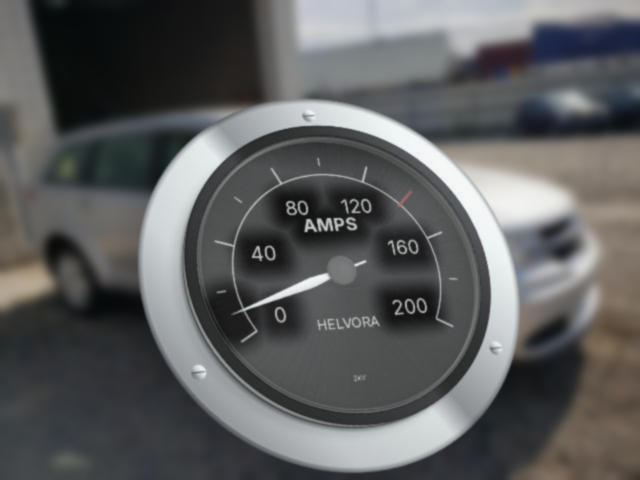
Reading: 10 A
